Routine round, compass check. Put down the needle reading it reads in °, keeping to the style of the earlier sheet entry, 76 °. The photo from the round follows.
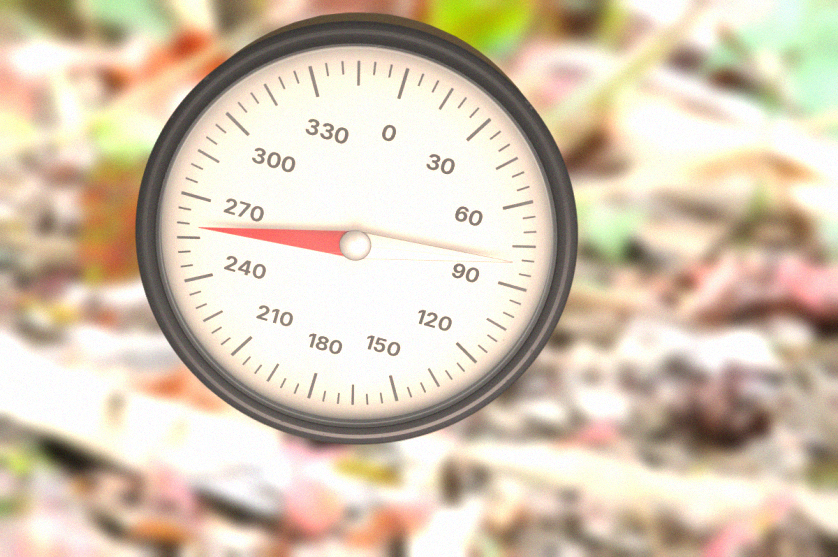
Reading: 260 °
